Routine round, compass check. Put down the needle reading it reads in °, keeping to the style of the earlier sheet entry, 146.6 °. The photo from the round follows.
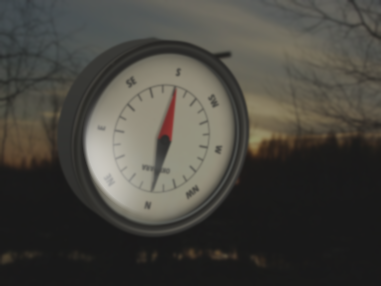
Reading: 180 °
